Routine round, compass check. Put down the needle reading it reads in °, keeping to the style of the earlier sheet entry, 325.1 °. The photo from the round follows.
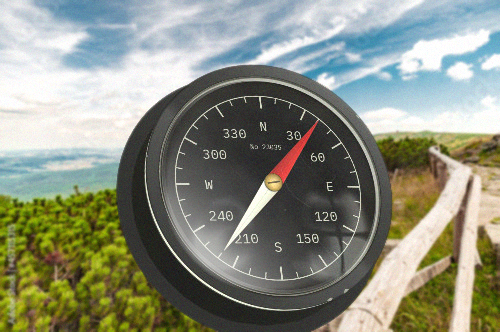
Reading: 40 °
